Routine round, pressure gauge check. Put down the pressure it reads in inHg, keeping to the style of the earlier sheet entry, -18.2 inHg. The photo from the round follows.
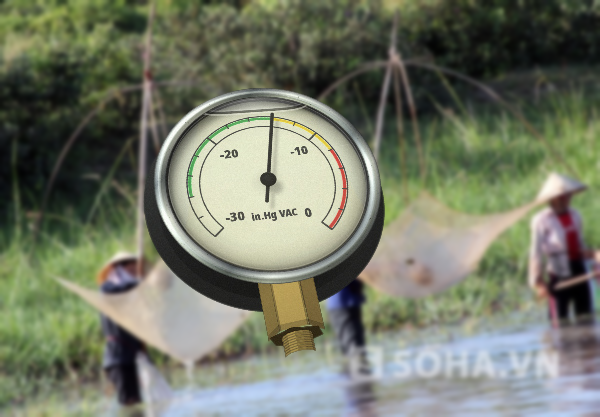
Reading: -14 inHg
